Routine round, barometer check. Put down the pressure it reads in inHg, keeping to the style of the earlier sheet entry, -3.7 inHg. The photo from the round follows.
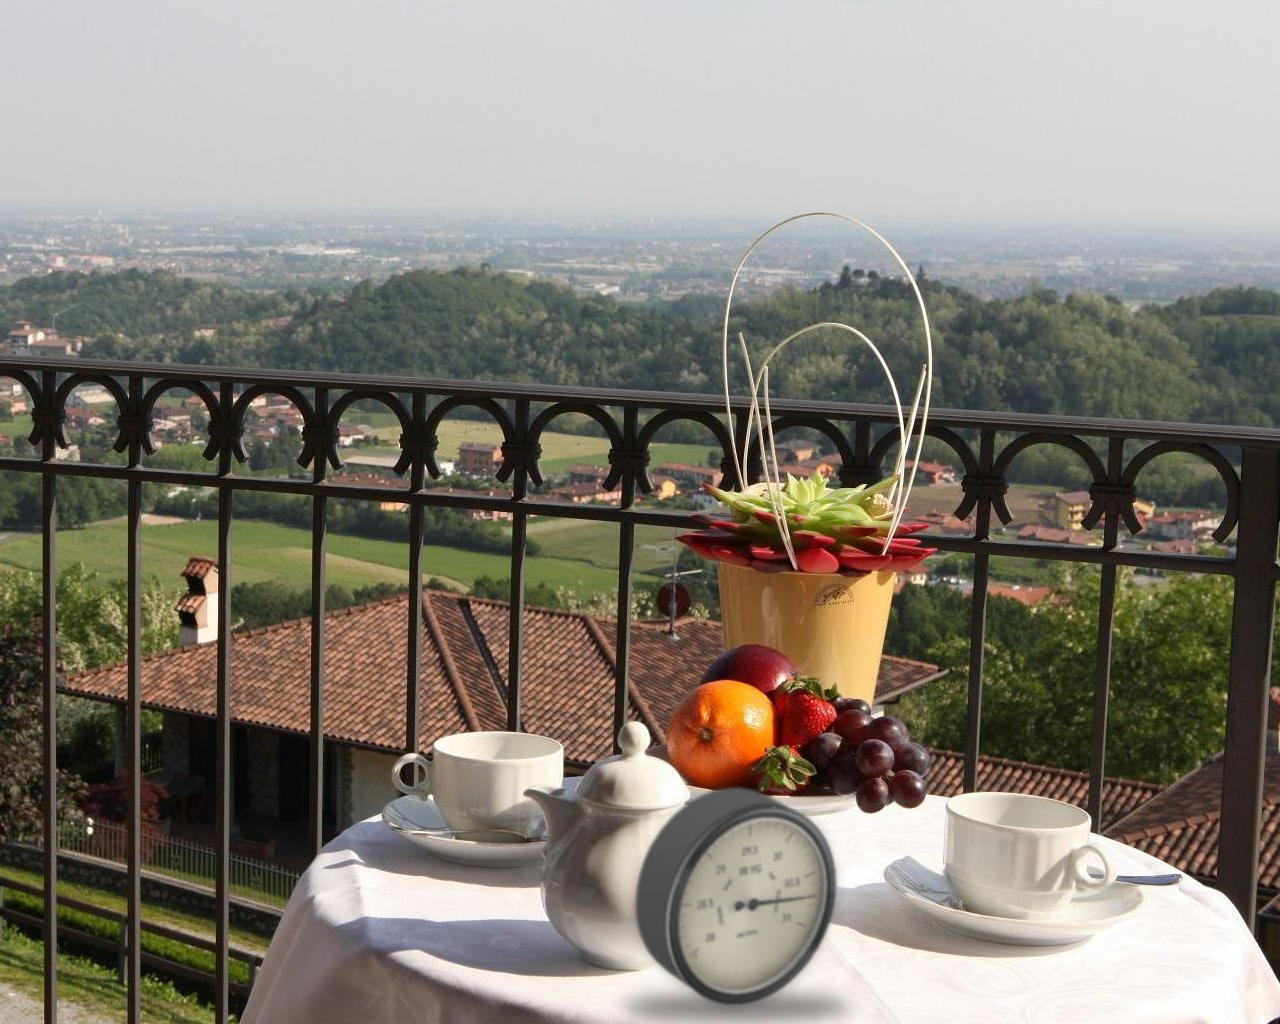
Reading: 30.7 inHg
